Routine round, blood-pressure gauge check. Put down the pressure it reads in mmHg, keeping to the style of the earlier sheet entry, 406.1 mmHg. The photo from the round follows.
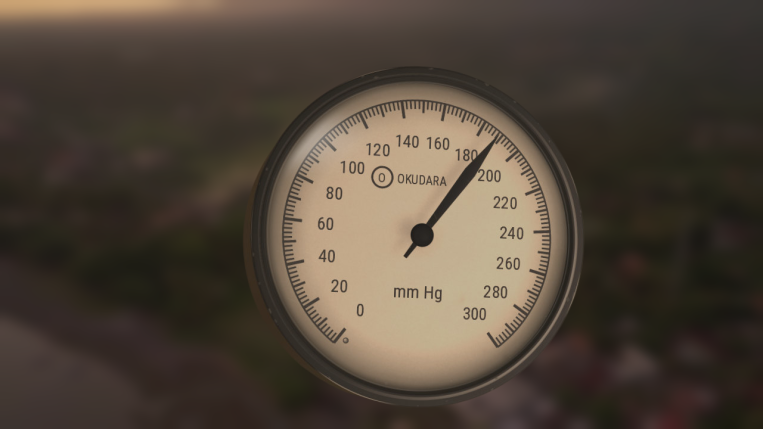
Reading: 188 mmHg
